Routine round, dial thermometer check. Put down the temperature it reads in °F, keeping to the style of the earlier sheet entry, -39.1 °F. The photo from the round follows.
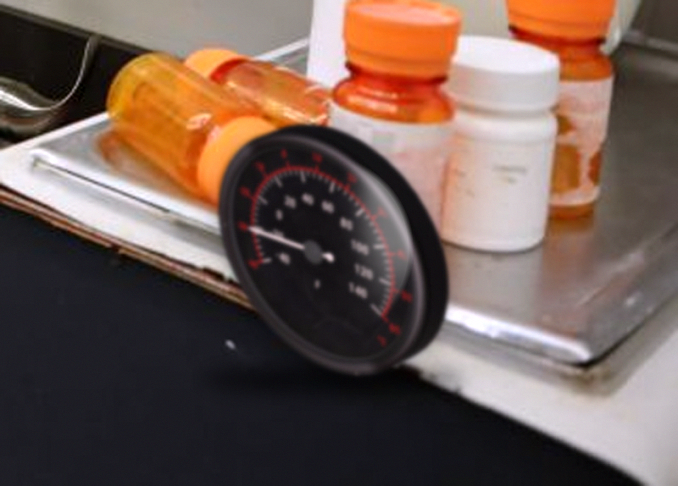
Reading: -20 °F
